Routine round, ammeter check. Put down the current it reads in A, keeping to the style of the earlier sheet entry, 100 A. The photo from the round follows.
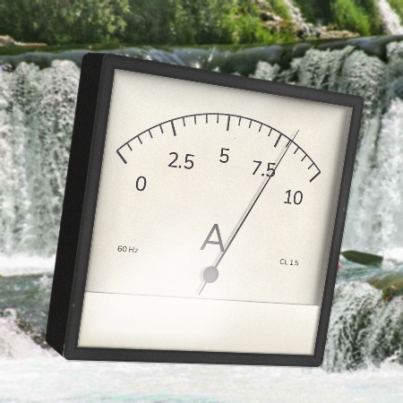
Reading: 8 A
